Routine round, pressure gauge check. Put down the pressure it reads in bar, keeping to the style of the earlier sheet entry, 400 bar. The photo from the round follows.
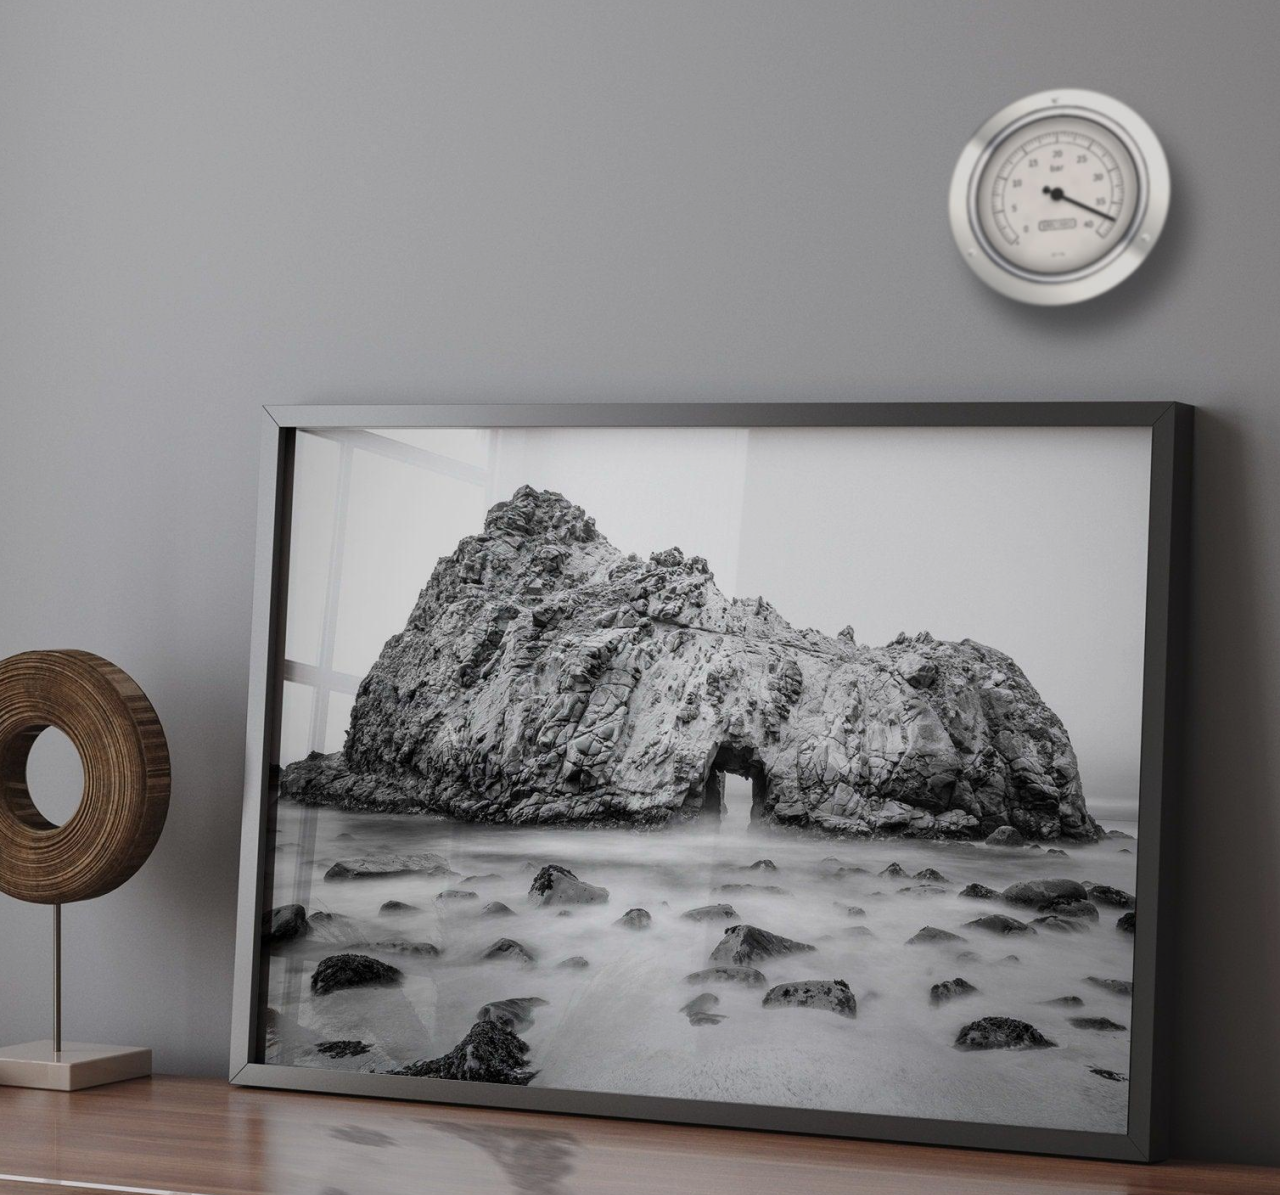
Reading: 37.5 bar
